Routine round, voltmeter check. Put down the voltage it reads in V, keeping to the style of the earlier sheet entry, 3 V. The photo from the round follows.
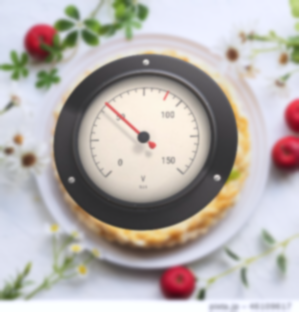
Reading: 50 V
